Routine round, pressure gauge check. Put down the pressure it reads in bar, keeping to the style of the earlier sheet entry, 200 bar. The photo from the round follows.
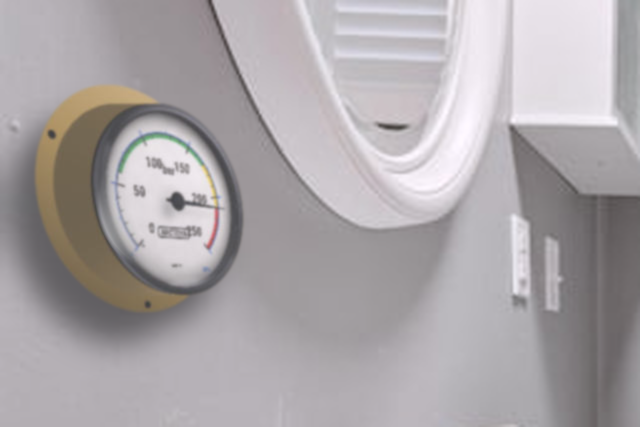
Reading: 210 bar
